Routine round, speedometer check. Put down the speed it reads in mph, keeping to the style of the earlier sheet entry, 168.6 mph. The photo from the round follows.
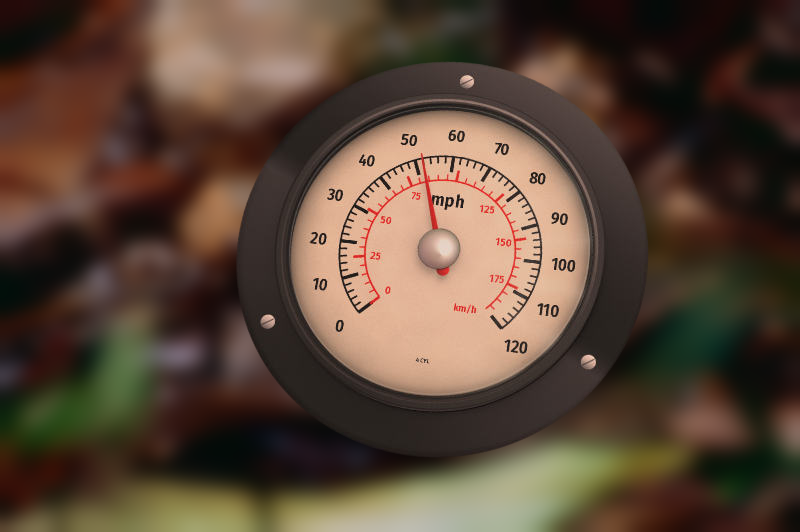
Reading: 52 mph
